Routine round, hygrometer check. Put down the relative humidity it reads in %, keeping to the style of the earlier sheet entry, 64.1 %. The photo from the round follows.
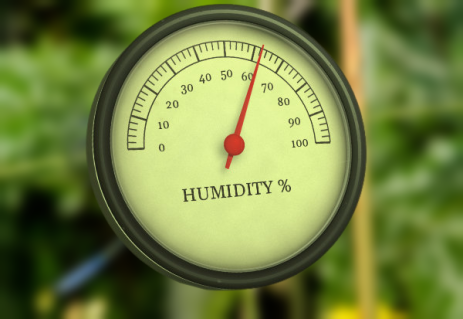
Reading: 62 %
